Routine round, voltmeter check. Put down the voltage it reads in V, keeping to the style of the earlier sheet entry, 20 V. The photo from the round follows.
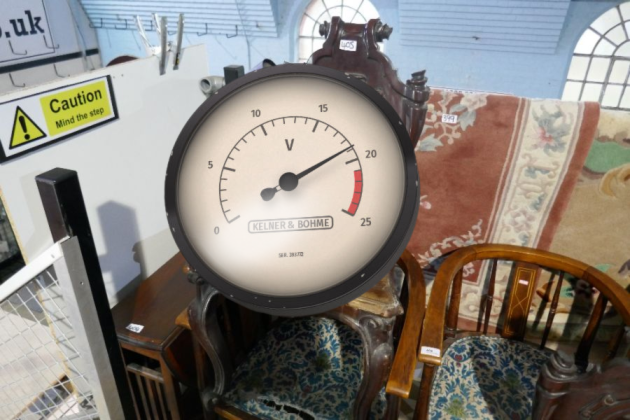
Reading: 19 V
